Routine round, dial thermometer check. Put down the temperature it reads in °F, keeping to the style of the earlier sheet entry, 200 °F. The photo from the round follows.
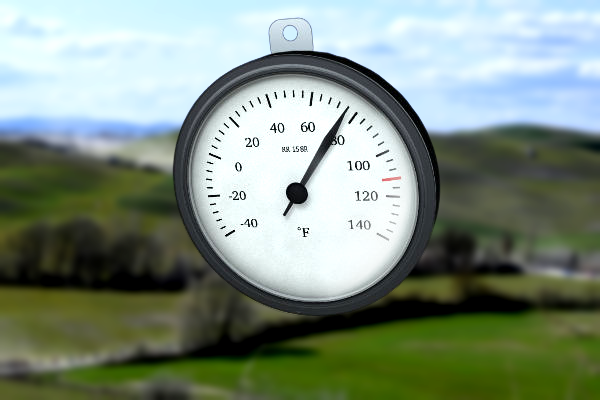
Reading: 76 °F
